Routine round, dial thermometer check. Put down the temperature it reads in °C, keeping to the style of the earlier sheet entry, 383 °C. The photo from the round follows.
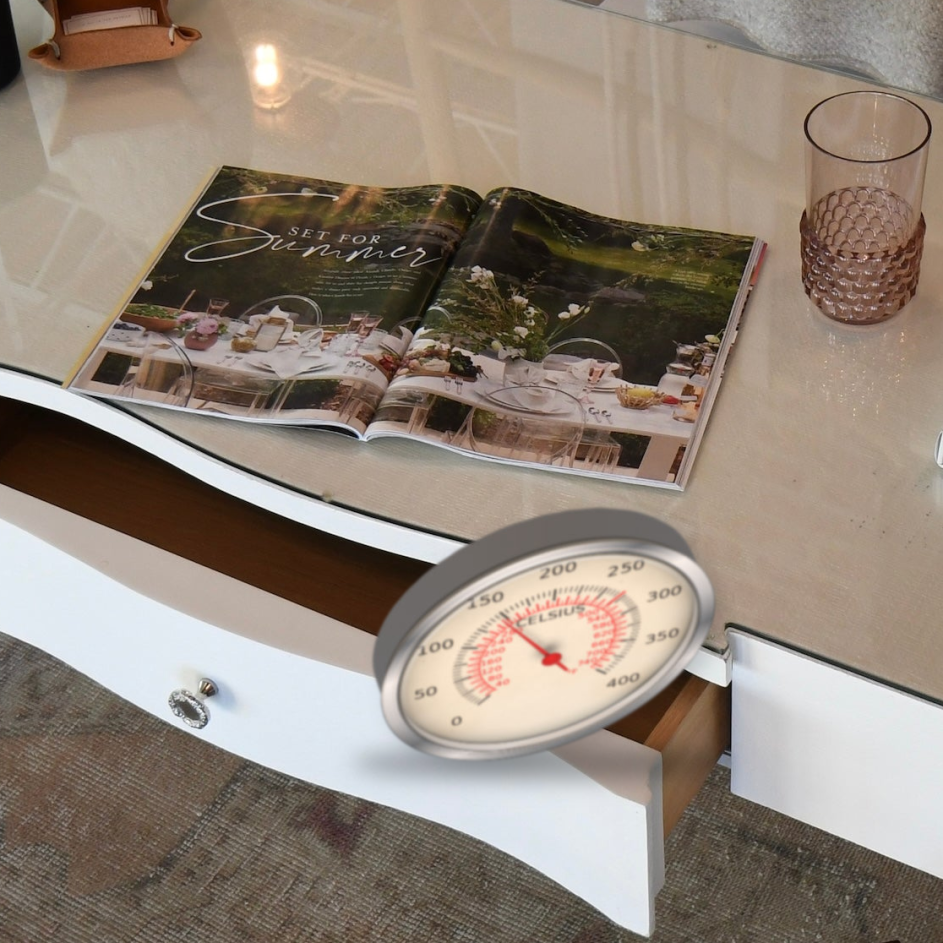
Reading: 150 °C
